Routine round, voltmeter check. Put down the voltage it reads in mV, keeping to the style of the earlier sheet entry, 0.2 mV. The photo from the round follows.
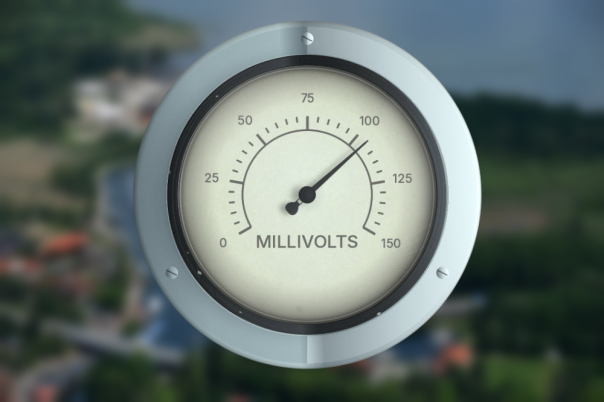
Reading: 105 mV
